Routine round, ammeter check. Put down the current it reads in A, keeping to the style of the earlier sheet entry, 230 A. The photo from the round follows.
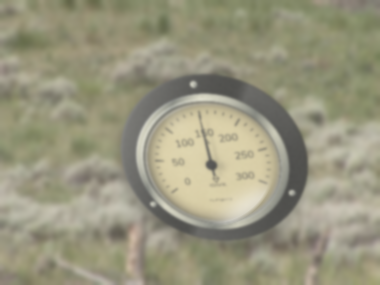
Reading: 150 A
